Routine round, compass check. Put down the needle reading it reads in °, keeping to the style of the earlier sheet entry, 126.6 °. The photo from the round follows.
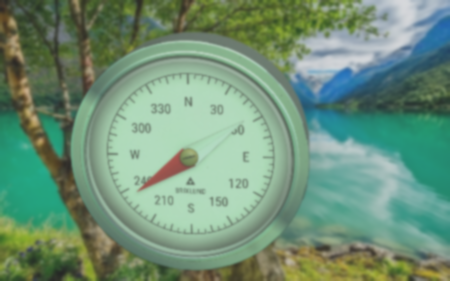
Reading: 235 °
